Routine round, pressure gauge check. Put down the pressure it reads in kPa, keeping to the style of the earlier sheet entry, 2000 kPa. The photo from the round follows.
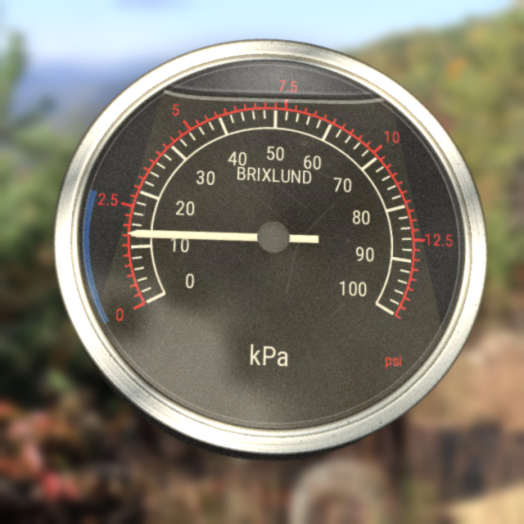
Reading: 12 kPa
